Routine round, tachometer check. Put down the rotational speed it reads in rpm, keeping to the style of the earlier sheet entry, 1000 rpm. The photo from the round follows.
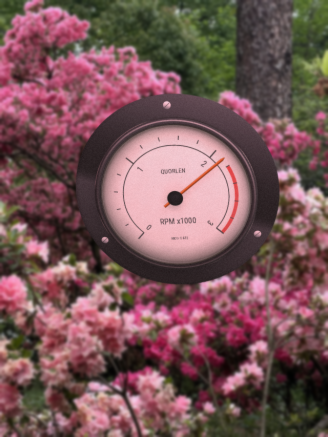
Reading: 2100 rpm
